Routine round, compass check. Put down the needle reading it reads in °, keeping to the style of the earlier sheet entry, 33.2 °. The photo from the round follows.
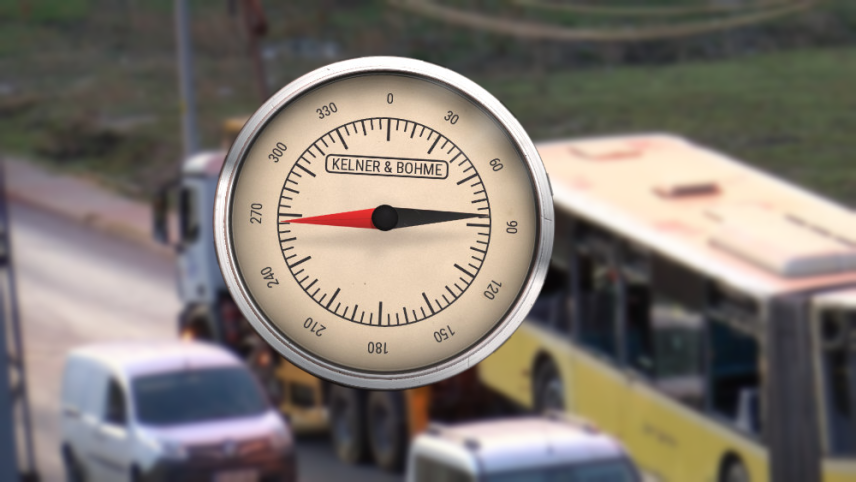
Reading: 265 °
